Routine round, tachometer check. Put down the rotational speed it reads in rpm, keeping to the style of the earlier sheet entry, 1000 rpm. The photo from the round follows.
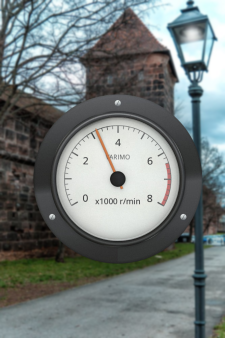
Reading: 3200 rpm
